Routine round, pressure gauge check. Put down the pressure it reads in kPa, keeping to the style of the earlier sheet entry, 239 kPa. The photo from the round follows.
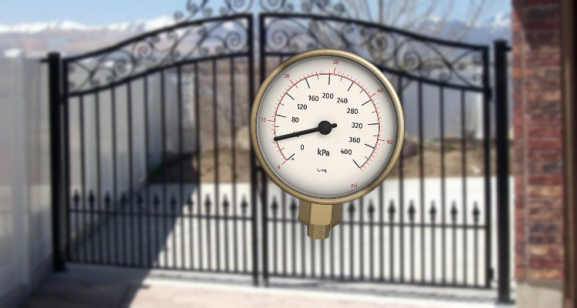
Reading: 40 kPa
